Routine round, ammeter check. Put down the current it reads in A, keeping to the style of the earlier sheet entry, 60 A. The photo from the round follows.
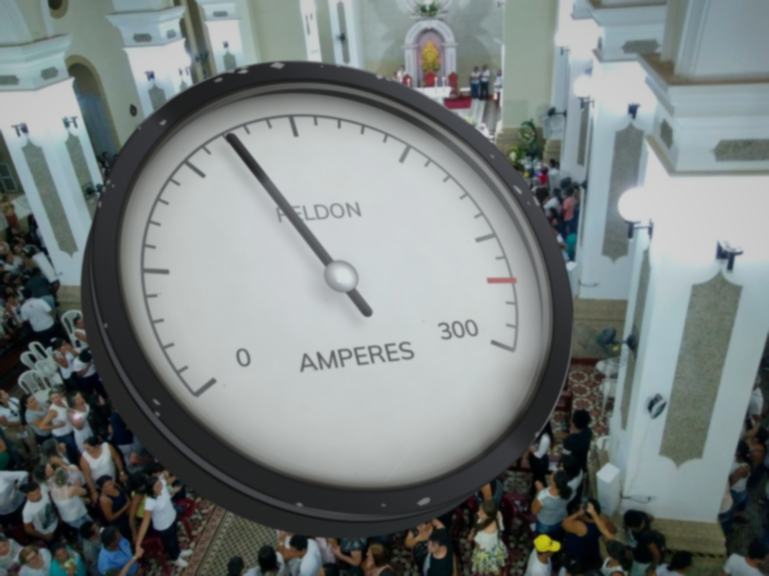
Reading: 120 A
